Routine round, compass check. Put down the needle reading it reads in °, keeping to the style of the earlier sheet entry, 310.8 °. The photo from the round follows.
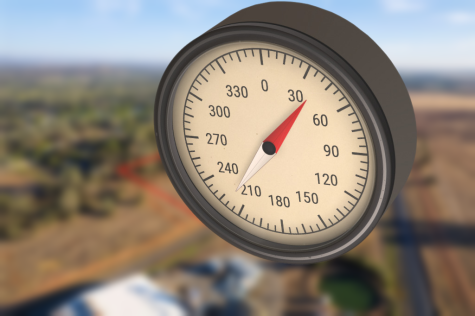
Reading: 40 °
